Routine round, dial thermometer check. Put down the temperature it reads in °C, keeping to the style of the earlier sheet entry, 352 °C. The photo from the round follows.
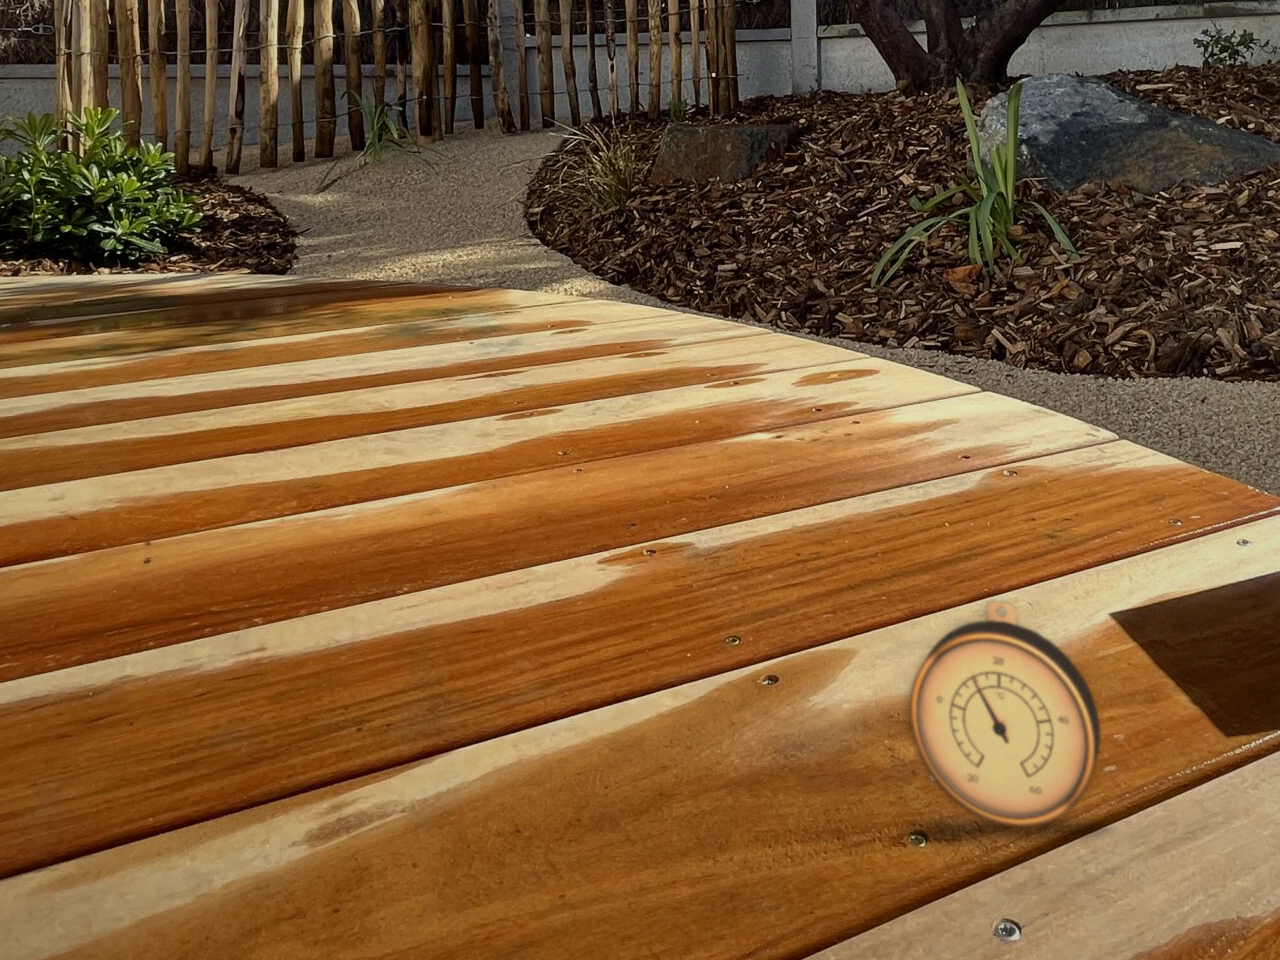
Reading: 12 °C
